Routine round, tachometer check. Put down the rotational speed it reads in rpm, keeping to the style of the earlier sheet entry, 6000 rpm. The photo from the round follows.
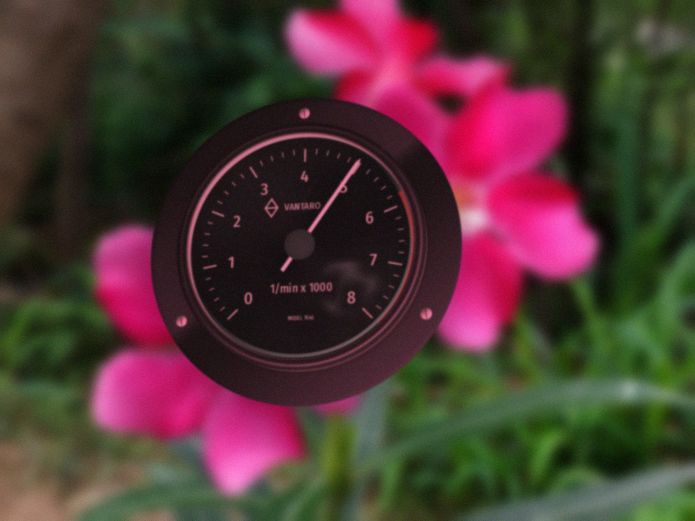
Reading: 5000 rpm
